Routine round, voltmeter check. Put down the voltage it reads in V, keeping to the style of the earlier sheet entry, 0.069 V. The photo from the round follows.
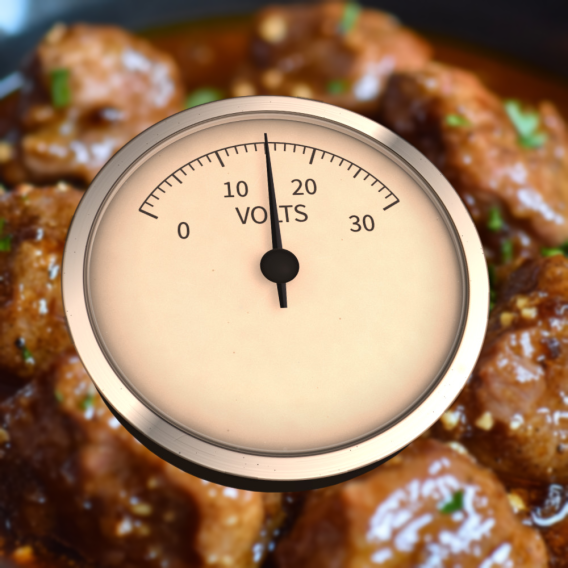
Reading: 15 V
